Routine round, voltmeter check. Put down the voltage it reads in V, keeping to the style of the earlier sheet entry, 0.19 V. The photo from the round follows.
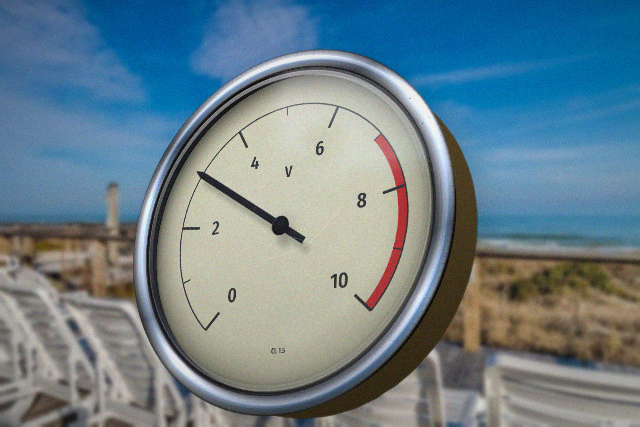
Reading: 3 V
